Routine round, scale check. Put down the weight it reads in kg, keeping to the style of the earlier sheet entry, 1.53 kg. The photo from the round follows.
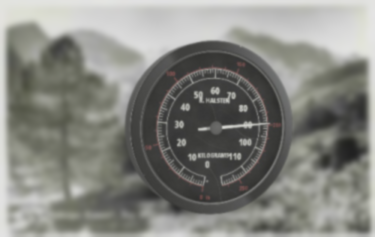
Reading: 90 kg
